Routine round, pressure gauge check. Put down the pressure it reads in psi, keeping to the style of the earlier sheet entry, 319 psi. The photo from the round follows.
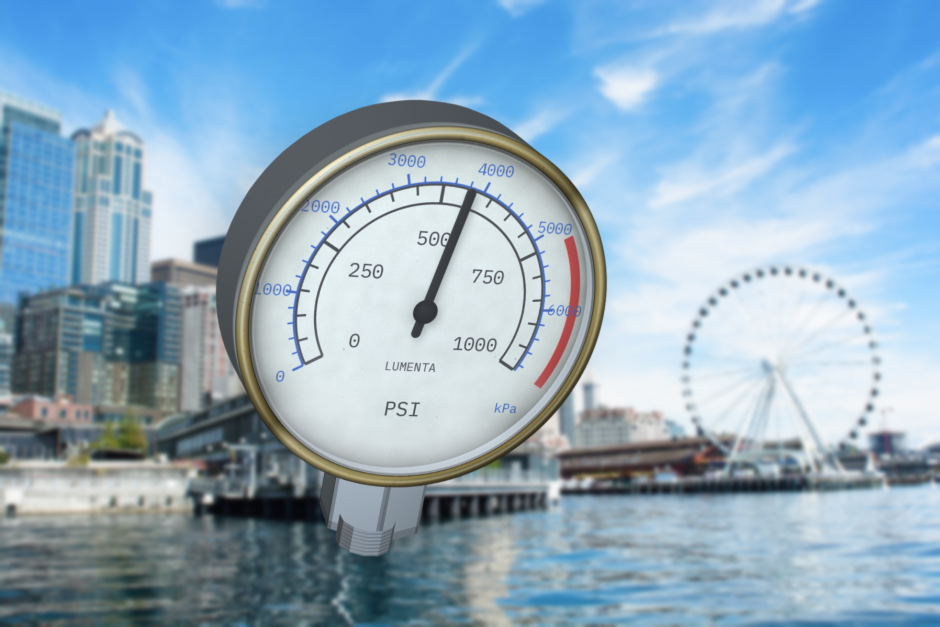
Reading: 550 psi
